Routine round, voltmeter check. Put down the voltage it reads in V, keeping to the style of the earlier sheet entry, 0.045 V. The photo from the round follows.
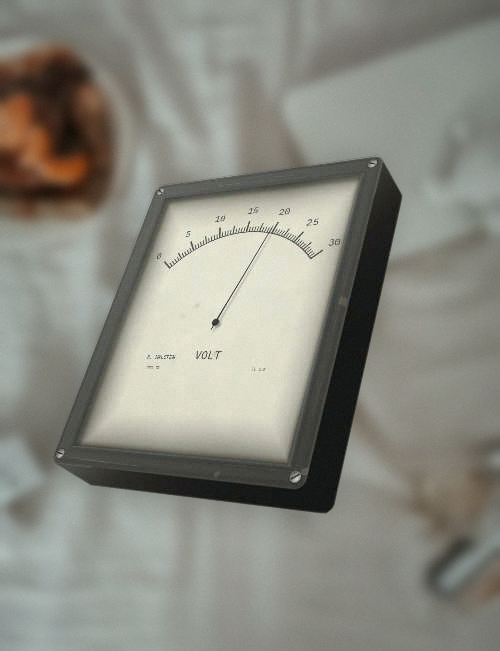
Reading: 20 V
